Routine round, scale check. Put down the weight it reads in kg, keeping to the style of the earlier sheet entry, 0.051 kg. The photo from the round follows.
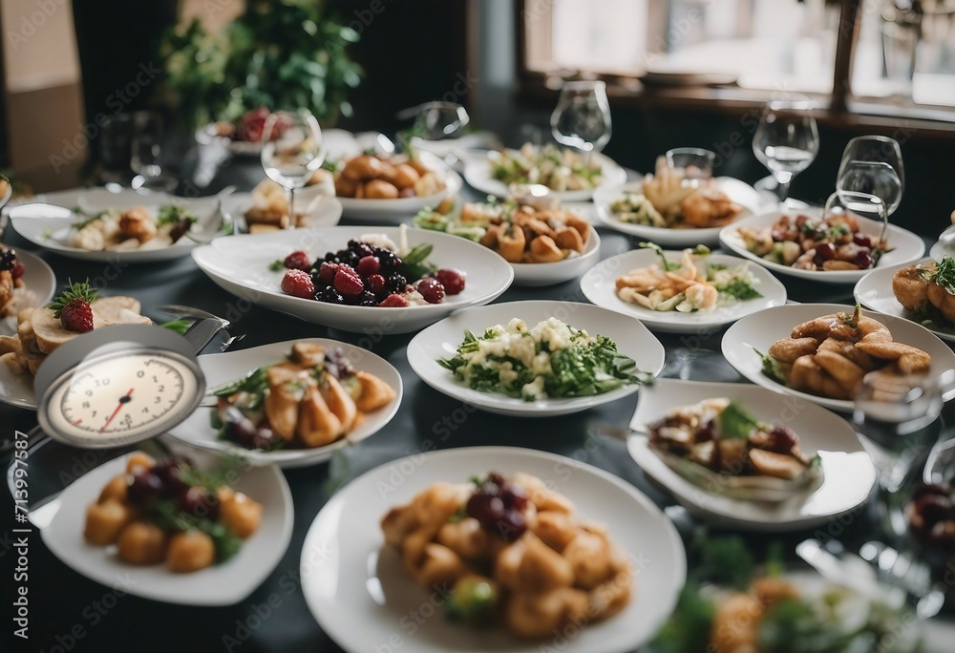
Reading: 6 kg
